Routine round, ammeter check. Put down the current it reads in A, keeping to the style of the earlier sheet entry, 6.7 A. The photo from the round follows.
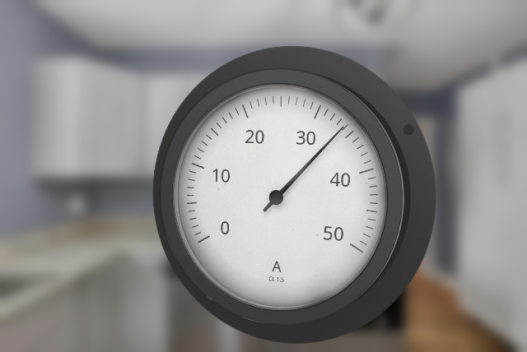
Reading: 34 A
